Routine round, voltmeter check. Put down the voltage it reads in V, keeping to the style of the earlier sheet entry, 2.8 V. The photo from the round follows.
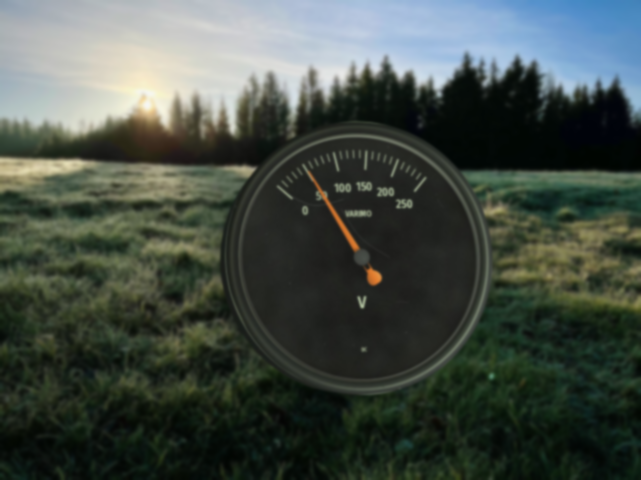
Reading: 50 V
